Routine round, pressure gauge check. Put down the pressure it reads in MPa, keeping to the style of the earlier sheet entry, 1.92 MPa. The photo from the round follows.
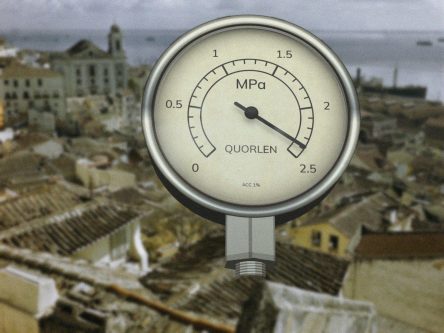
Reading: 2.4 MPa
